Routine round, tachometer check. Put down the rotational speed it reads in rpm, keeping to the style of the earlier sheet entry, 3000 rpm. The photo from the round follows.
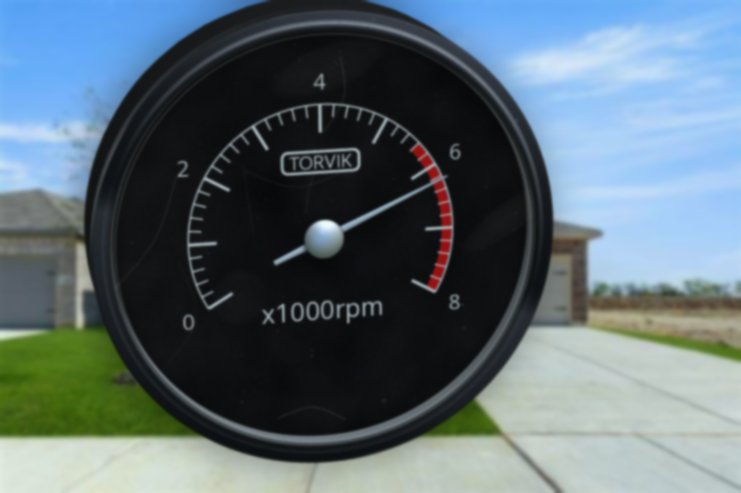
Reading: 6200 rpm
